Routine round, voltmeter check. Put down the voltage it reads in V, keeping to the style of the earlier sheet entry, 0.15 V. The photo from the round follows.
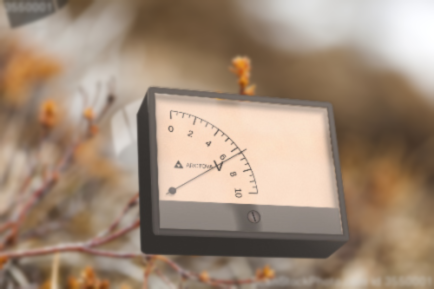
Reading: 6.5 V
